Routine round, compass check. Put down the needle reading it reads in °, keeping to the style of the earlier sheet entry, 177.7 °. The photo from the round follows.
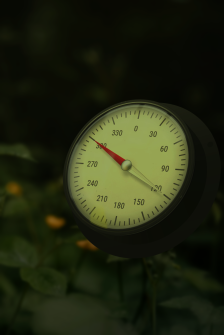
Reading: 300 °
